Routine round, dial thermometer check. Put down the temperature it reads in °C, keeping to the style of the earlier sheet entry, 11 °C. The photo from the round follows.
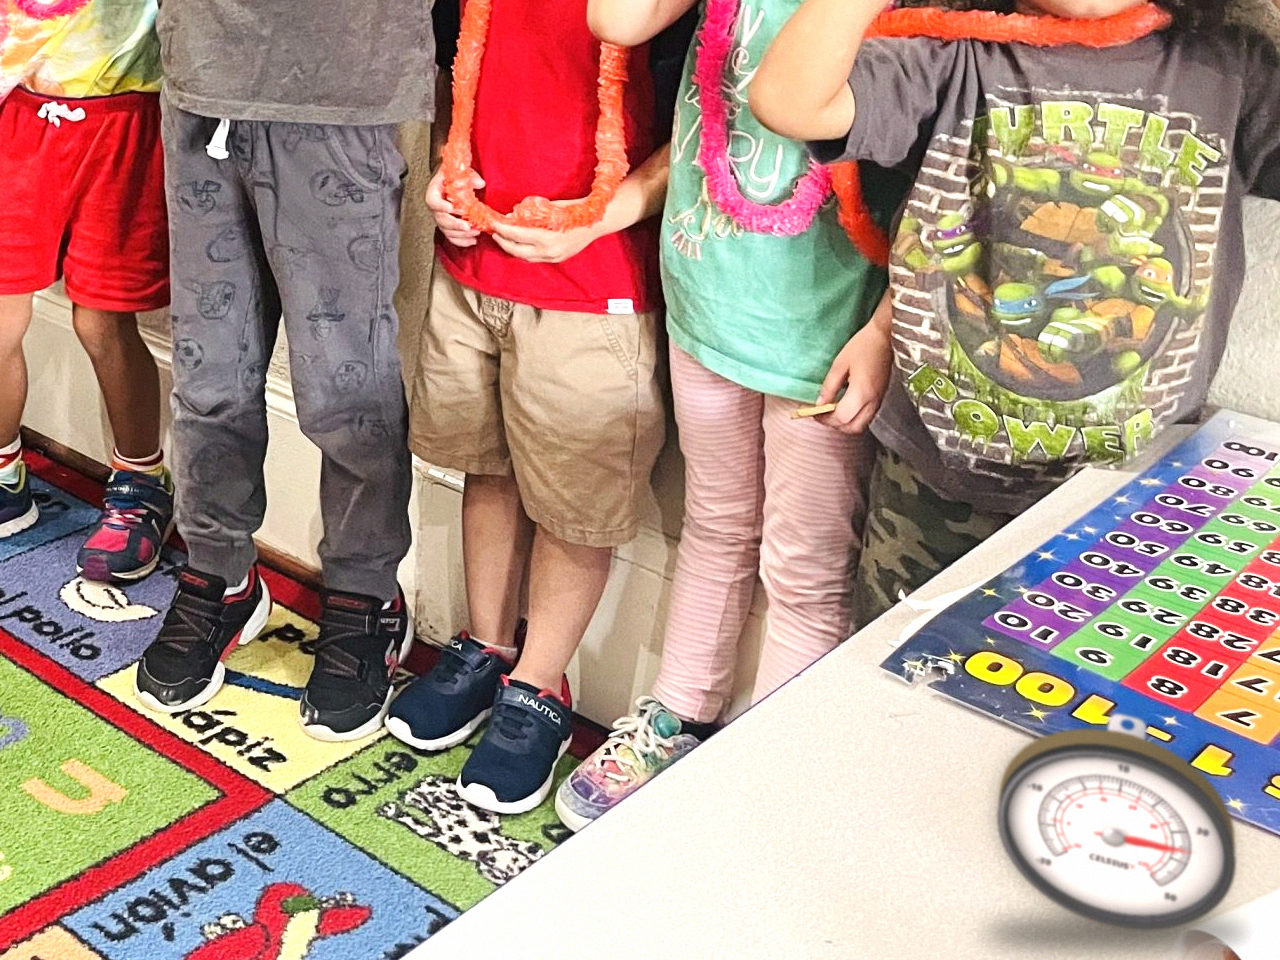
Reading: 35 °C
